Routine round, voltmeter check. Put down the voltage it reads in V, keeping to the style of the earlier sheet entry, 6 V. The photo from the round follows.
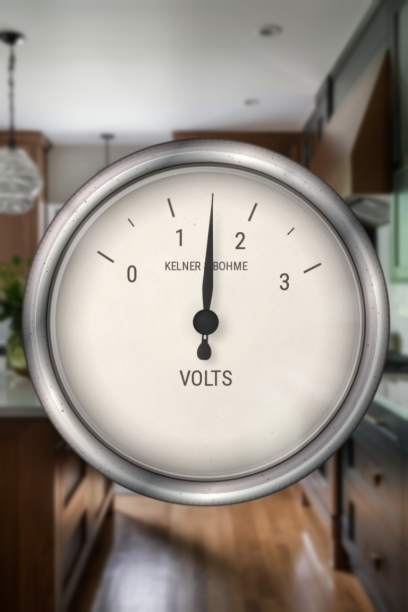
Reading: 1.5 V
